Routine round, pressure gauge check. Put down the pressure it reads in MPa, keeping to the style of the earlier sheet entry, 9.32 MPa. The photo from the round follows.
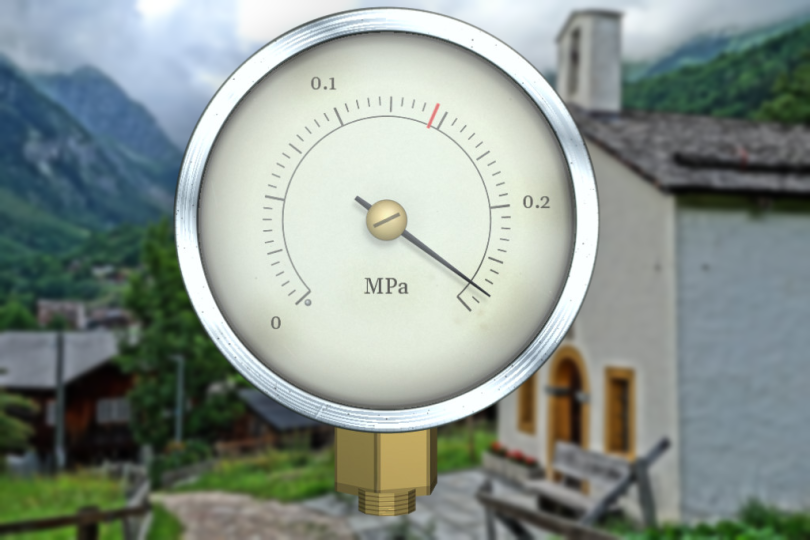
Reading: 0.24 MPa
